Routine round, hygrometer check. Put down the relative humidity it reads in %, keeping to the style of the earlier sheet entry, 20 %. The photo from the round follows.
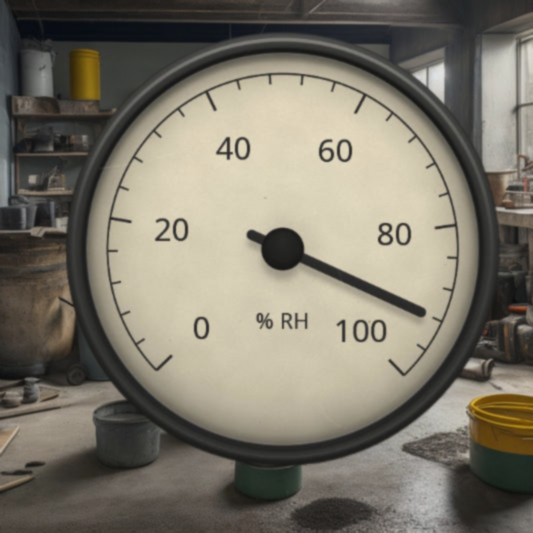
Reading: 92 %
